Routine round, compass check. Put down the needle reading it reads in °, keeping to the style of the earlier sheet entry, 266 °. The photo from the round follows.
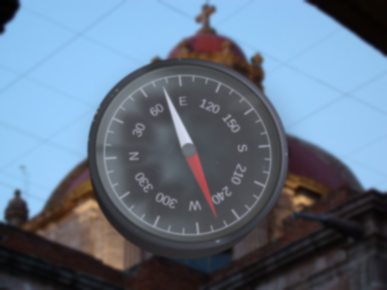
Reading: 255 °
